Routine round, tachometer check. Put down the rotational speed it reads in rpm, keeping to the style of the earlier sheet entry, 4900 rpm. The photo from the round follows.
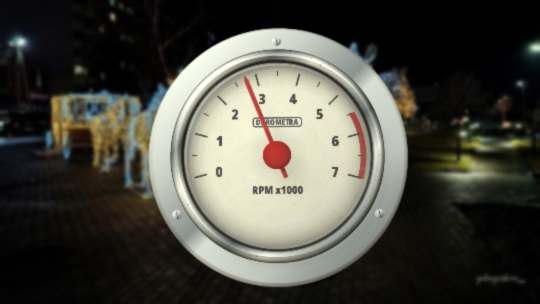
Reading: 2750 rpm
